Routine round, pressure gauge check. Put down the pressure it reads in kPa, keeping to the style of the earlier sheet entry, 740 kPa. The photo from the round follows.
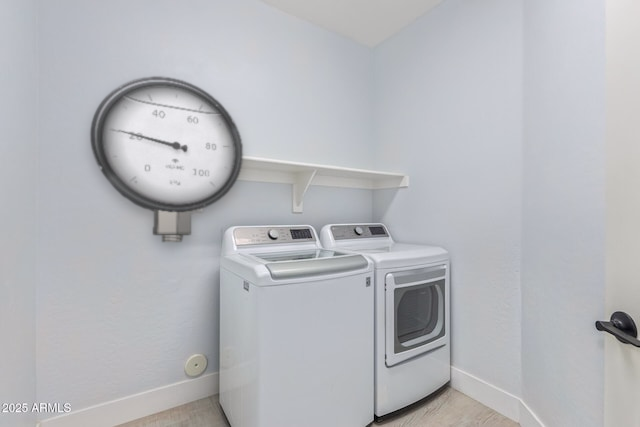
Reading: 20 kPa
